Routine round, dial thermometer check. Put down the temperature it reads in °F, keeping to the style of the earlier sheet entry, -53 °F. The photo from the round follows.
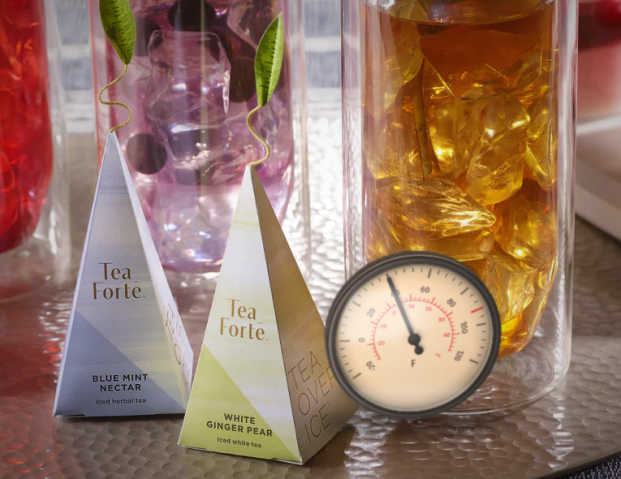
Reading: 40 °F
